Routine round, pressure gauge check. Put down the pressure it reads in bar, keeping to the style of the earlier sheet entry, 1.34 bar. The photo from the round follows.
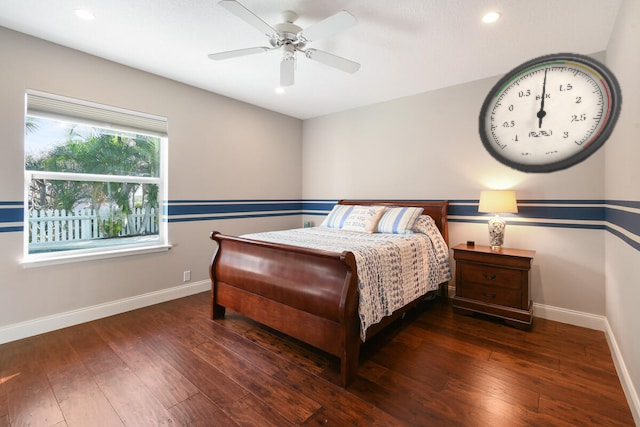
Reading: 1 bar
